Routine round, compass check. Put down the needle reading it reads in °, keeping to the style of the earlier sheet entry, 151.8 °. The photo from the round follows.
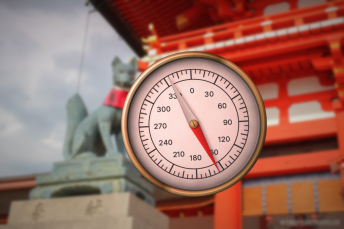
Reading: 155 °
